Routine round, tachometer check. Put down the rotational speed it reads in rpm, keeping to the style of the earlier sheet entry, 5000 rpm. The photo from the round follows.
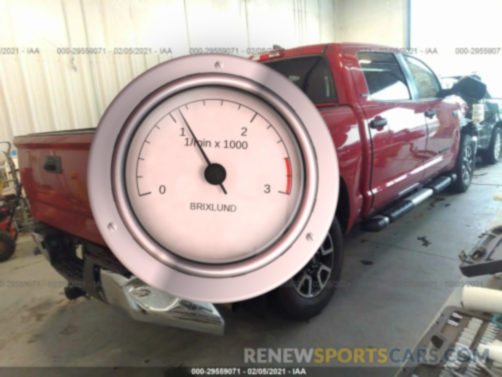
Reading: 1100 rpm
